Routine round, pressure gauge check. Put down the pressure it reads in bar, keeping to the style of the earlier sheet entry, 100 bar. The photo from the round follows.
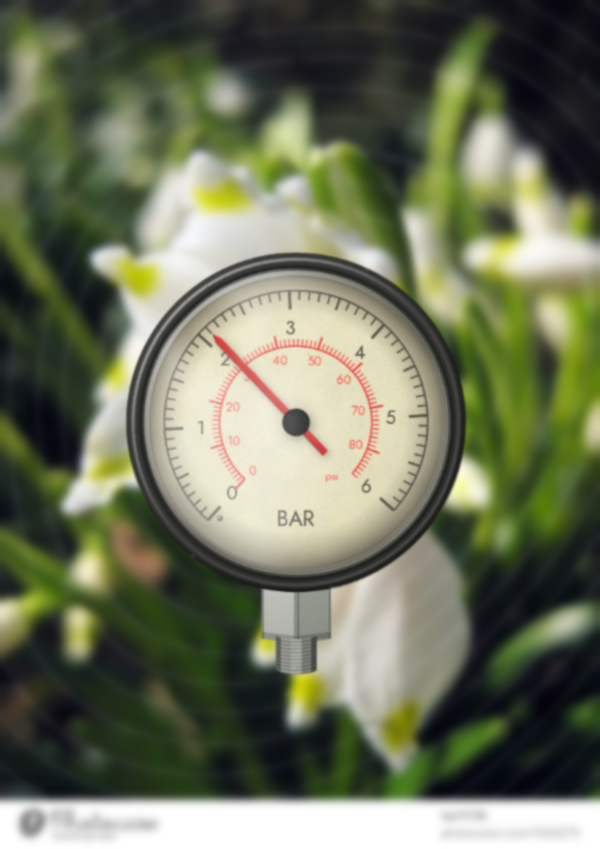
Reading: 2.1 bar
